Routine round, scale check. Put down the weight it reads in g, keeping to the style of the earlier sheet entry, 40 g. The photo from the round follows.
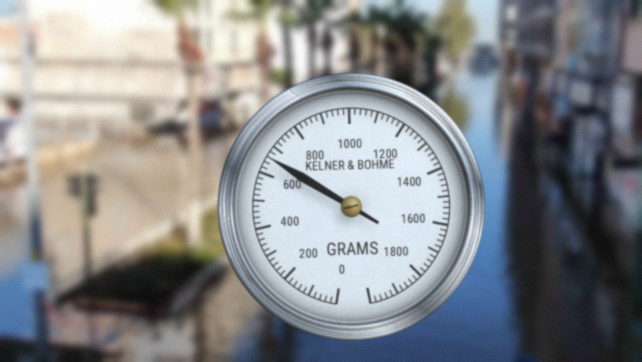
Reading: 660 g
